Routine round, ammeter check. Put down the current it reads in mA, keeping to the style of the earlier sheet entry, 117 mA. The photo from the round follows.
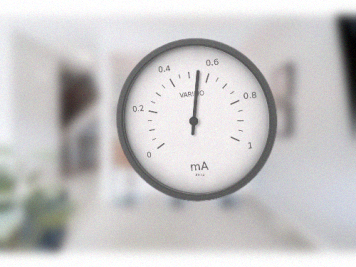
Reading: 0.55 mA
